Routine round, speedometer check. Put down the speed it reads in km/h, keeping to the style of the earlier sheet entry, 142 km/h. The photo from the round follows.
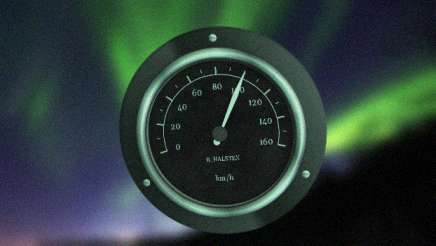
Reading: 100 km/h
